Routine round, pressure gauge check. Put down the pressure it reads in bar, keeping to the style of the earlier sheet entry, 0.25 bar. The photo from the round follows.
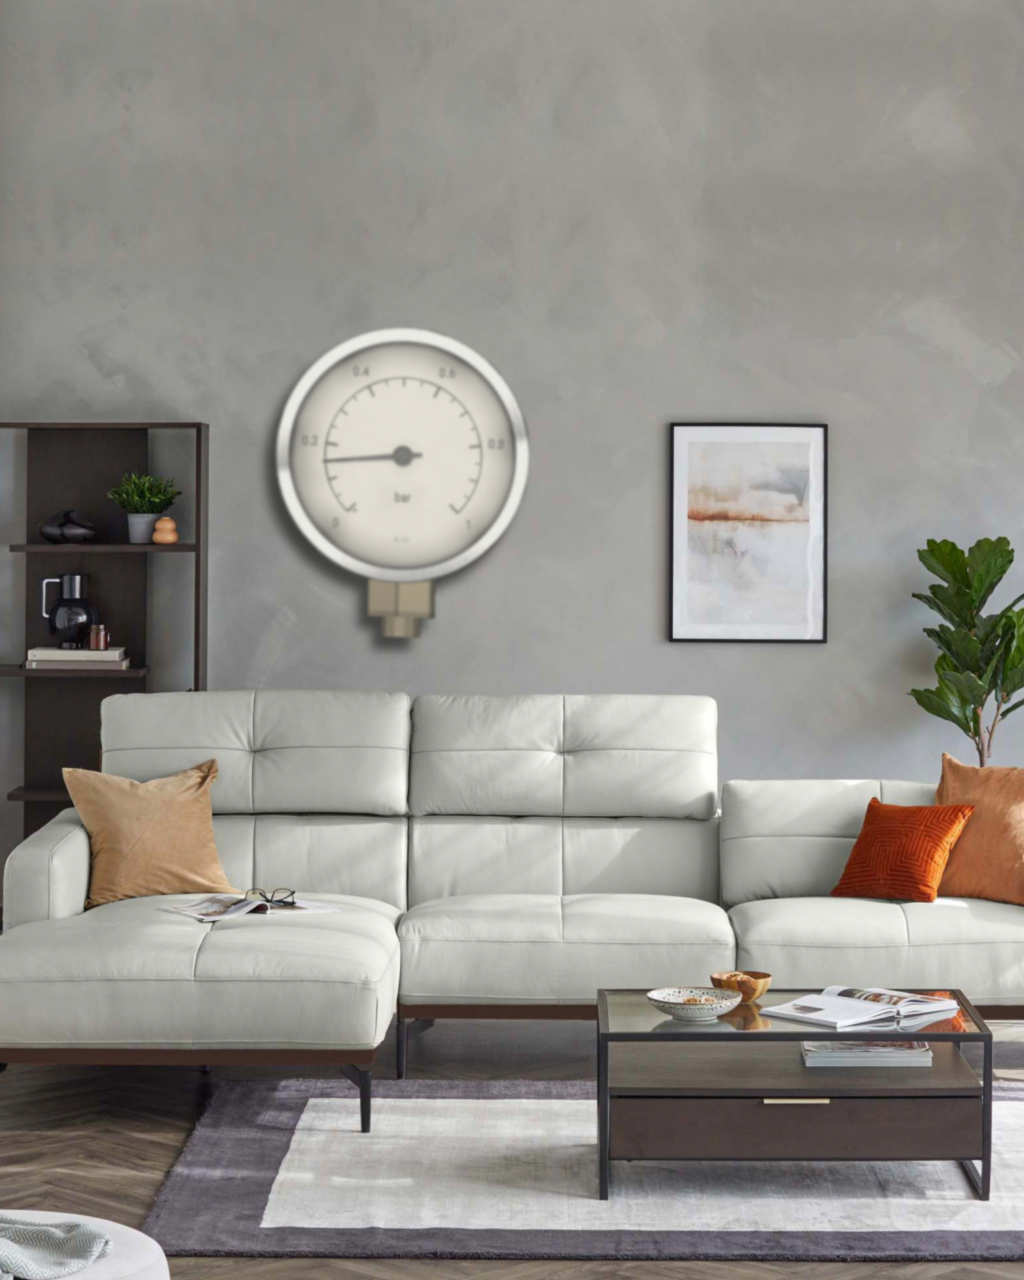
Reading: 0.15 bar
